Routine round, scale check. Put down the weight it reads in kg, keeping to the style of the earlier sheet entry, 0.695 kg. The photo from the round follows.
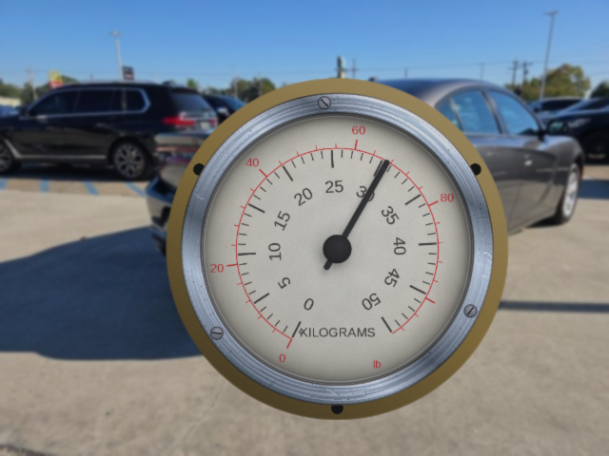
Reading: 30.5 kg
